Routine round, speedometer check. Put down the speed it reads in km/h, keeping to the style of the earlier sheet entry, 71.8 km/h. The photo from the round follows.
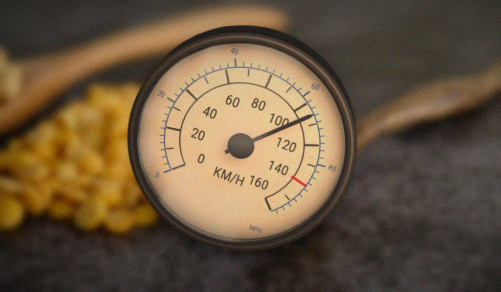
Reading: 105 km/h
